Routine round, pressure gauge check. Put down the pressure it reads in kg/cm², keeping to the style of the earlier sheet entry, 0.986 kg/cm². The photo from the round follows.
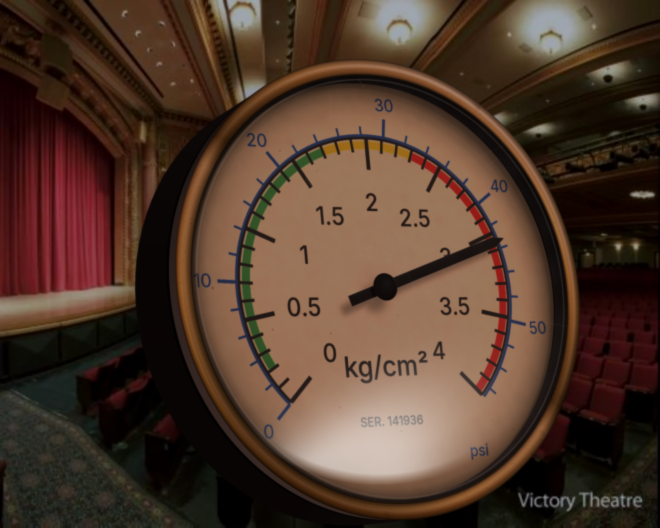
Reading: 3.05 kg/cm²
